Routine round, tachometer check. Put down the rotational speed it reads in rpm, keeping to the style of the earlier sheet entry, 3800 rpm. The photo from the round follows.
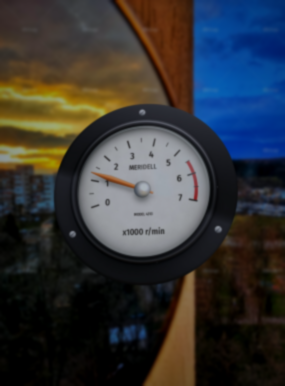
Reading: 1250 rpm
